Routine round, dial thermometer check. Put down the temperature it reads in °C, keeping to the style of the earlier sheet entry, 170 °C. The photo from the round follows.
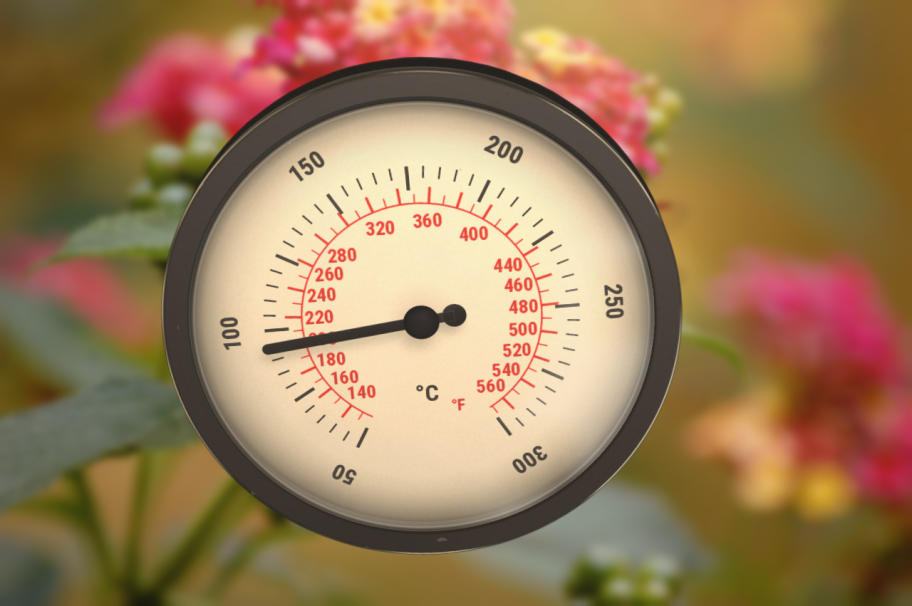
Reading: 95 °C
